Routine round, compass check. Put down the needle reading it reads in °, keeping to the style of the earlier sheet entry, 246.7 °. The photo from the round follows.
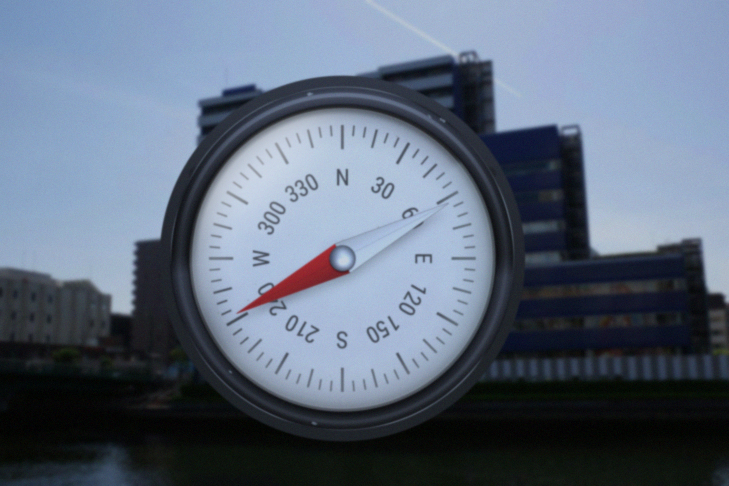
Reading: 242.5 °
